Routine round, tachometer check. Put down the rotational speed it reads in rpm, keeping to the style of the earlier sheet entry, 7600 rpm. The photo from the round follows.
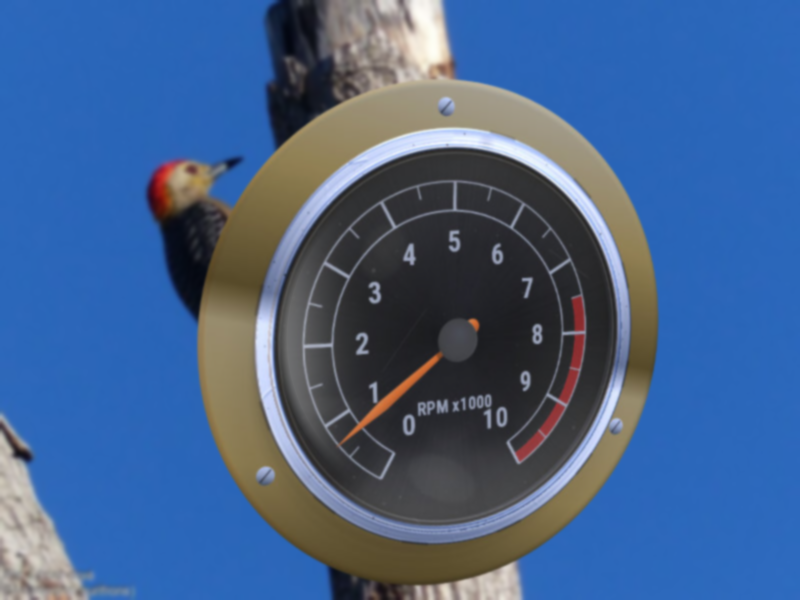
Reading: 750 rpm
